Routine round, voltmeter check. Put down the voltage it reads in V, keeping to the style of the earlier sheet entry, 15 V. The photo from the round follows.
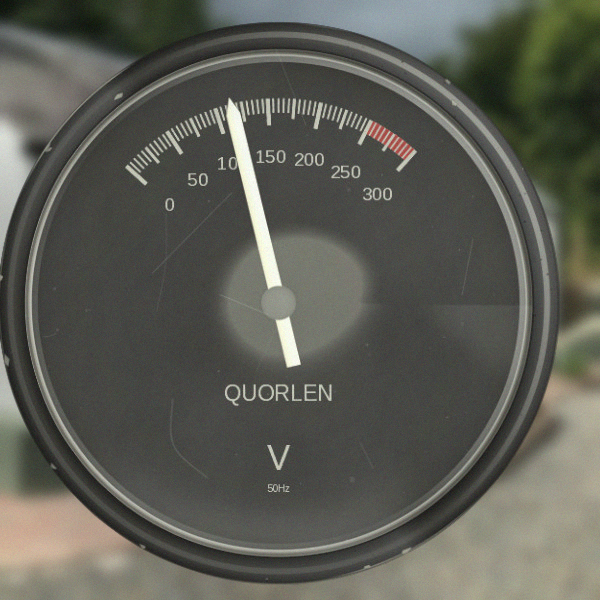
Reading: 115 V
